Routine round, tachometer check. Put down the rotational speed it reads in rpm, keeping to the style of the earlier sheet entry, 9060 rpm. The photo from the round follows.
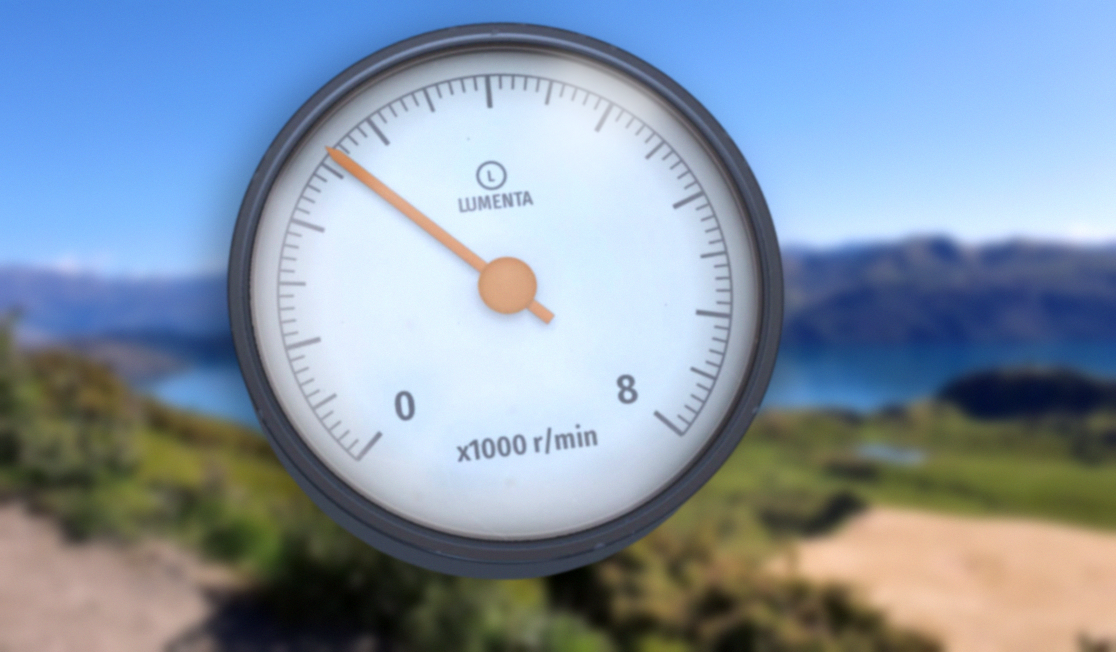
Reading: 2600 rpm
